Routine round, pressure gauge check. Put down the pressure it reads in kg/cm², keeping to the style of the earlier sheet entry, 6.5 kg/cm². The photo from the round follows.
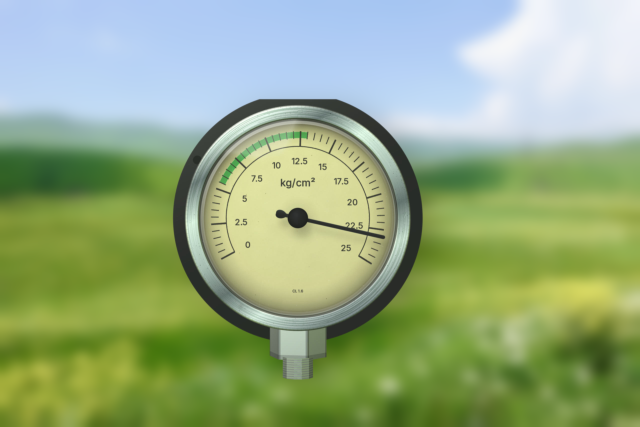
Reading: 23 kg/cm²
